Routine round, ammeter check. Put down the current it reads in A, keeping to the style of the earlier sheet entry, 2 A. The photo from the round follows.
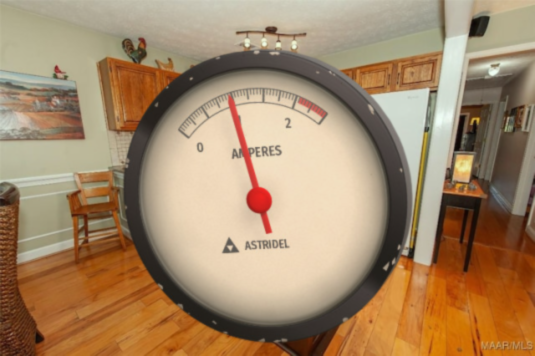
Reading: 1 A
